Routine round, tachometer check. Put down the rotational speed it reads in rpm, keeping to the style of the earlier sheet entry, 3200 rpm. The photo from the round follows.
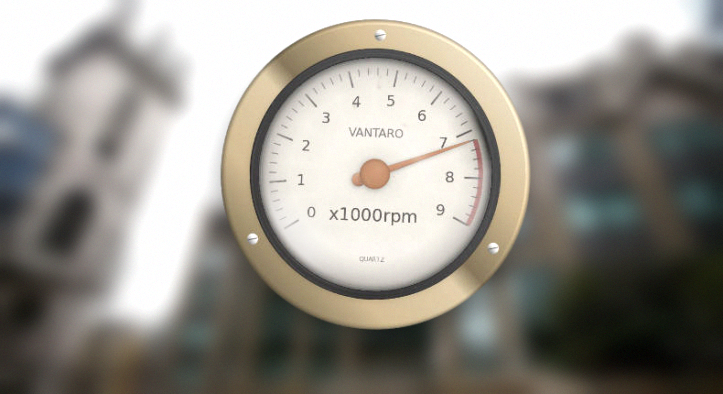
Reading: 7200 rpm
